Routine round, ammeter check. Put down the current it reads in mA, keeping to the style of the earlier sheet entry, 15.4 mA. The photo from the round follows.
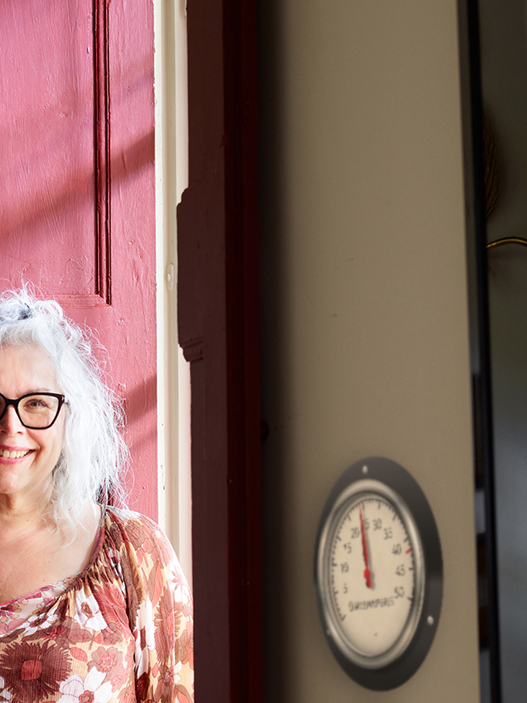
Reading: 25 mA
